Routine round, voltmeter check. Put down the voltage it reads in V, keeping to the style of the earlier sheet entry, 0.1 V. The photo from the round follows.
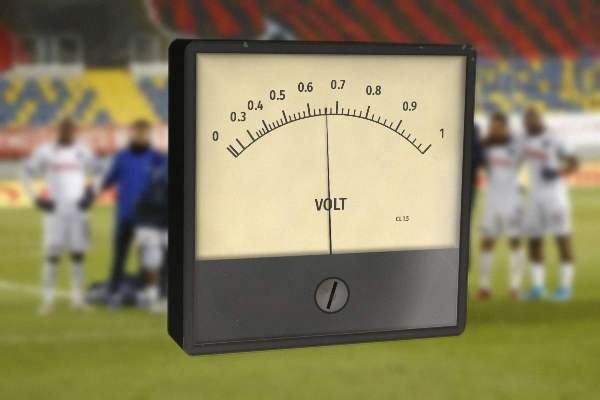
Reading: 0.66 V
